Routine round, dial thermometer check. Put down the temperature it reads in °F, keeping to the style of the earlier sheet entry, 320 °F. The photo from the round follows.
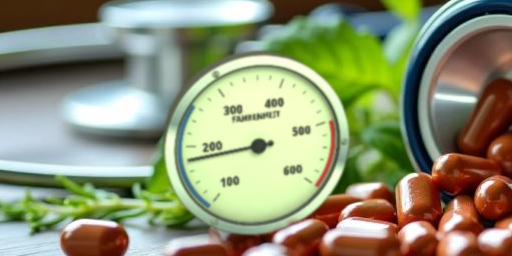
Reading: 180 °F
